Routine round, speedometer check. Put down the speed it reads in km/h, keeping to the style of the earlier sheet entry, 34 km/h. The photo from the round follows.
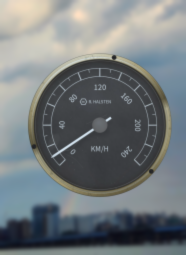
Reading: 10 km/h
